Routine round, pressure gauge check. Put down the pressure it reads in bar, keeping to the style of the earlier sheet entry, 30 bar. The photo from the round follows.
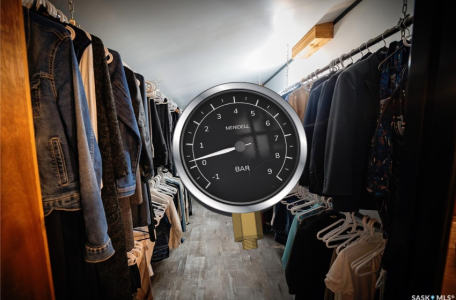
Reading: 0.25 bar
